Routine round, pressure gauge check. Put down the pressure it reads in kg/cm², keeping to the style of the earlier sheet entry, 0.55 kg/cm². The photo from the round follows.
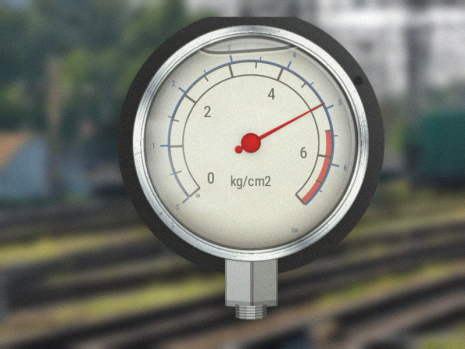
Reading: 5 kg/cm²
